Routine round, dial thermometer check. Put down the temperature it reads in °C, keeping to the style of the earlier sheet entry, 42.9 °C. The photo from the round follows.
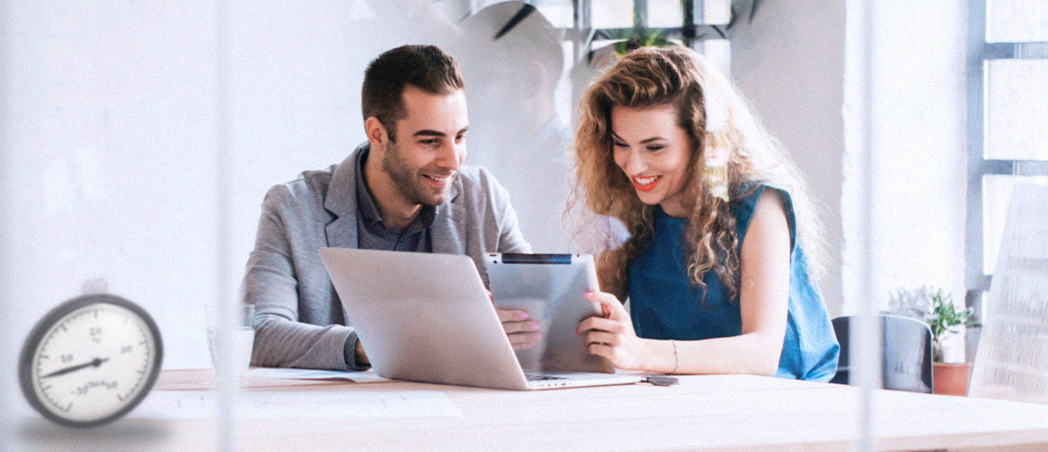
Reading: -16 °C
